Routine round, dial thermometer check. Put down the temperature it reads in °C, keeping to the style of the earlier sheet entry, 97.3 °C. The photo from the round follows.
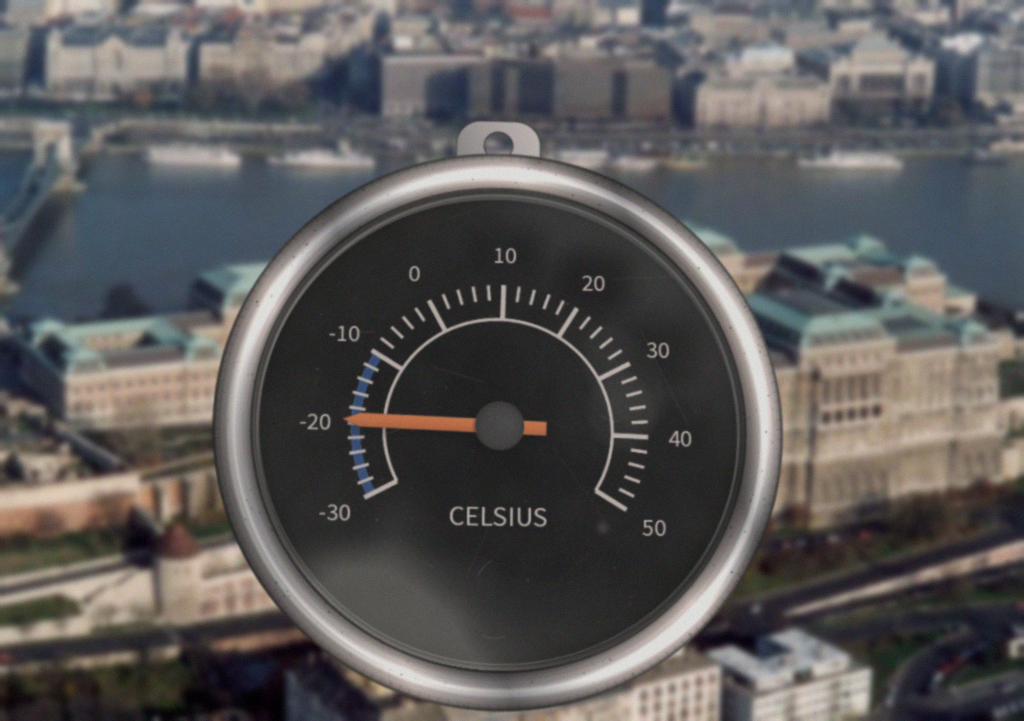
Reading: -20 °C
